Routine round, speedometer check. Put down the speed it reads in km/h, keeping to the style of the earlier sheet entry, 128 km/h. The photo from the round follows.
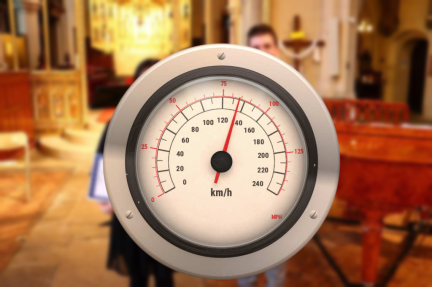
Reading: 135 km/h
